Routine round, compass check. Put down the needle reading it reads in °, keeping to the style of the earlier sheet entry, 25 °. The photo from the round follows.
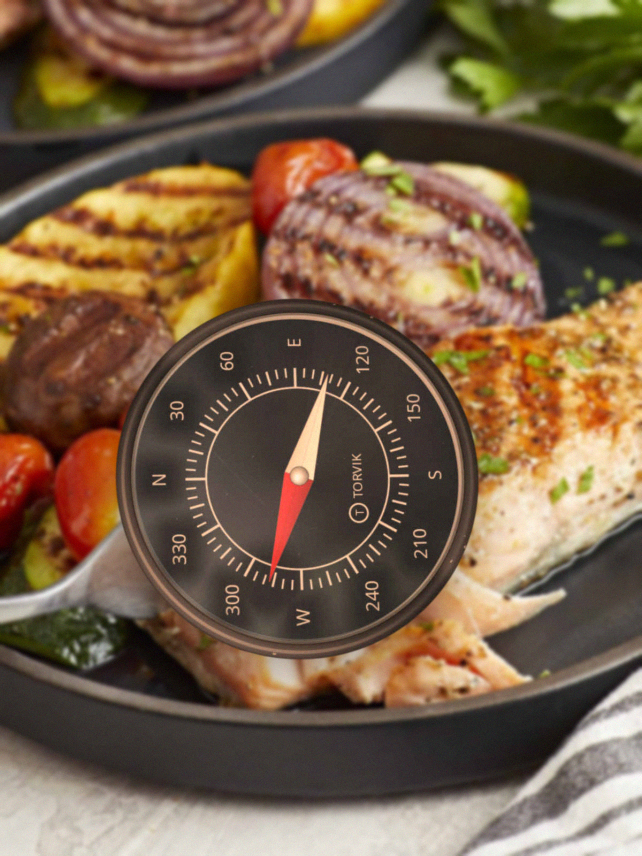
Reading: 287.5 °
